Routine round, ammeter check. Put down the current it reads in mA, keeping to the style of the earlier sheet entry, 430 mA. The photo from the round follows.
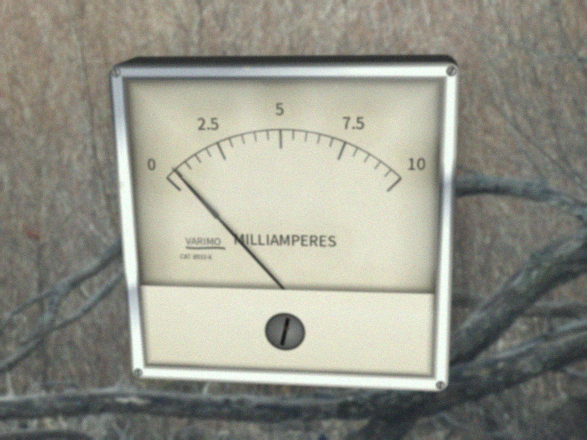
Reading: 0.5 mA
